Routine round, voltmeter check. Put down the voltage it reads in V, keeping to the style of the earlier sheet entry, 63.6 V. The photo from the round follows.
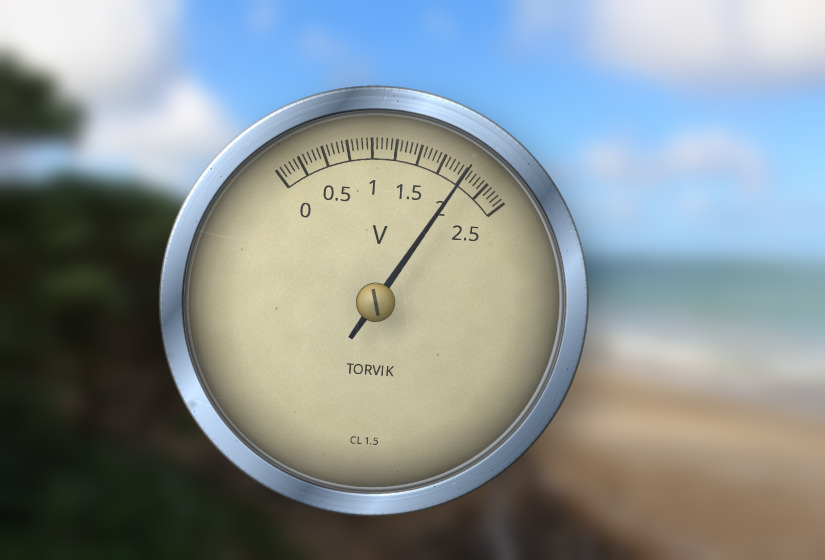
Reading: 2 V
